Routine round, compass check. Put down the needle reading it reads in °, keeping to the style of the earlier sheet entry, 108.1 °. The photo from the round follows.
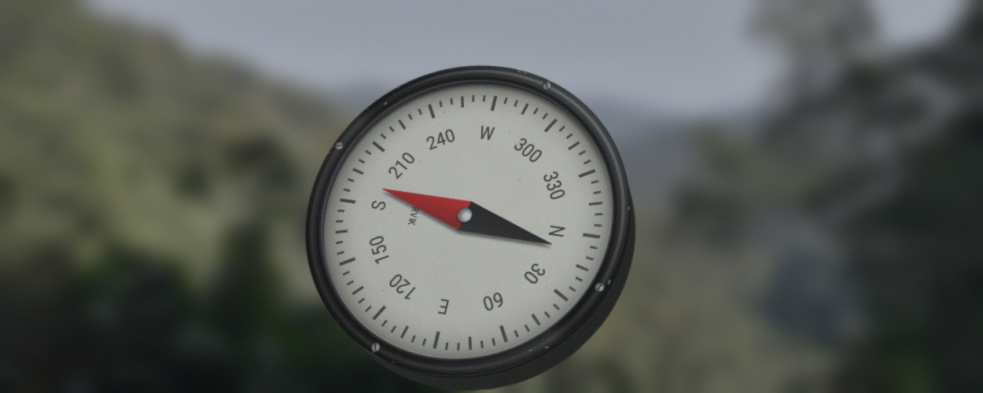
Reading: 190 °
